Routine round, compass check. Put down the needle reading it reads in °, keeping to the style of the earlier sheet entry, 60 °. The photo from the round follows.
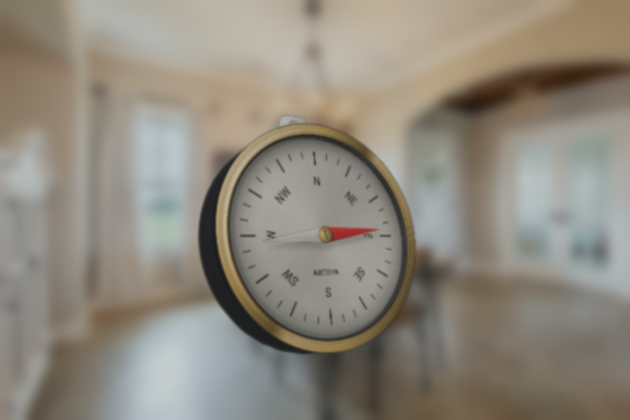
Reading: 85 °
